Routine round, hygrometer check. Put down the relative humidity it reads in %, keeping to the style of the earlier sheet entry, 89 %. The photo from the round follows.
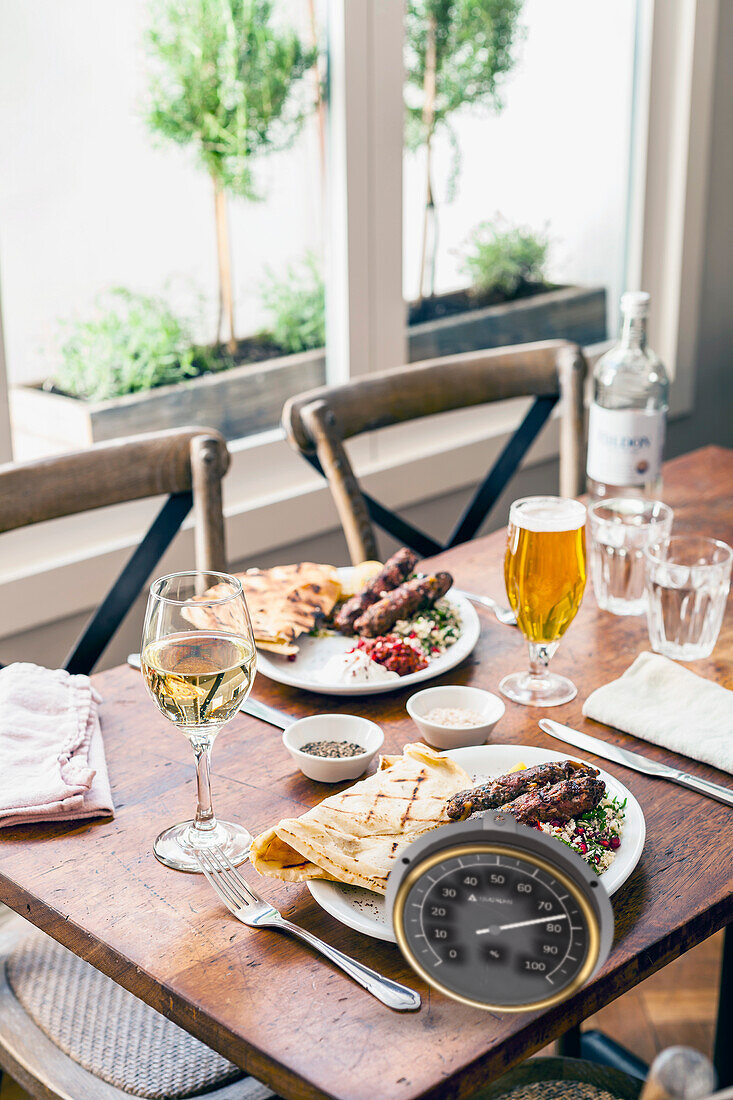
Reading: 75 %
